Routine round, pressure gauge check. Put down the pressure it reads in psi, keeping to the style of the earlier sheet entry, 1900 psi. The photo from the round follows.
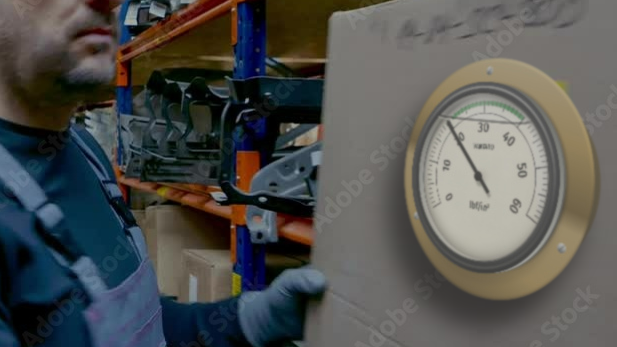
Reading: 20 psi
